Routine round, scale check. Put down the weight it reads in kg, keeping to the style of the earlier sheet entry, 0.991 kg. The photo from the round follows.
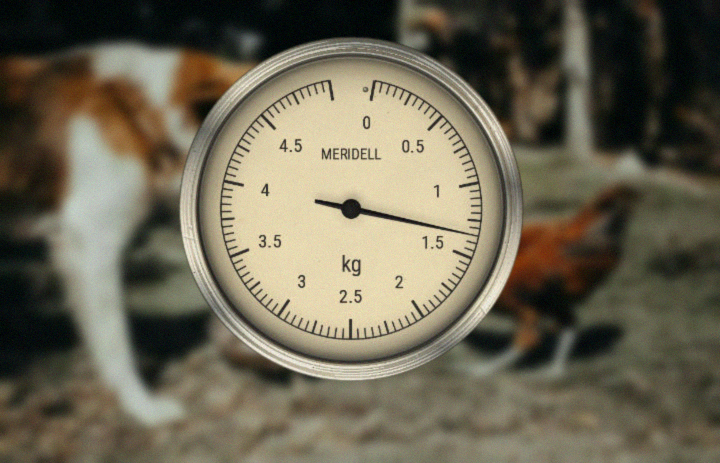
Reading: 1.35 kg
